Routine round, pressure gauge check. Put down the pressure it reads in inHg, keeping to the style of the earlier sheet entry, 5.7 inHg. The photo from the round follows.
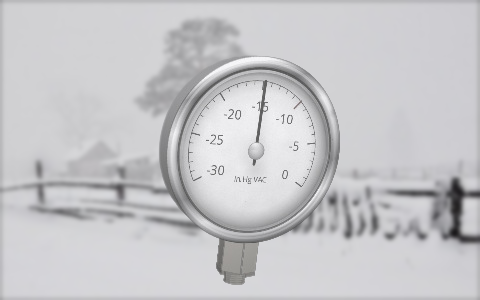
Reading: -15 inHg
